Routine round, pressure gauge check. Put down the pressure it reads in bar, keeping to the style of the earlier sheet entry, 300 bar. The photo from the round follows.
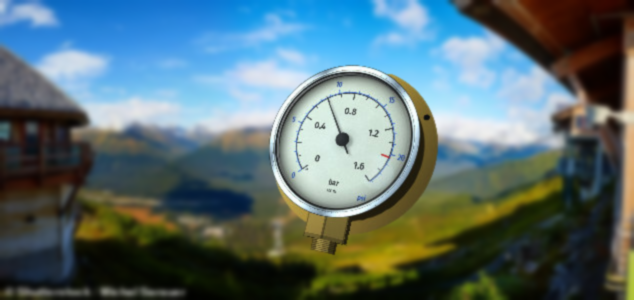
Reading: 0.6 bar
